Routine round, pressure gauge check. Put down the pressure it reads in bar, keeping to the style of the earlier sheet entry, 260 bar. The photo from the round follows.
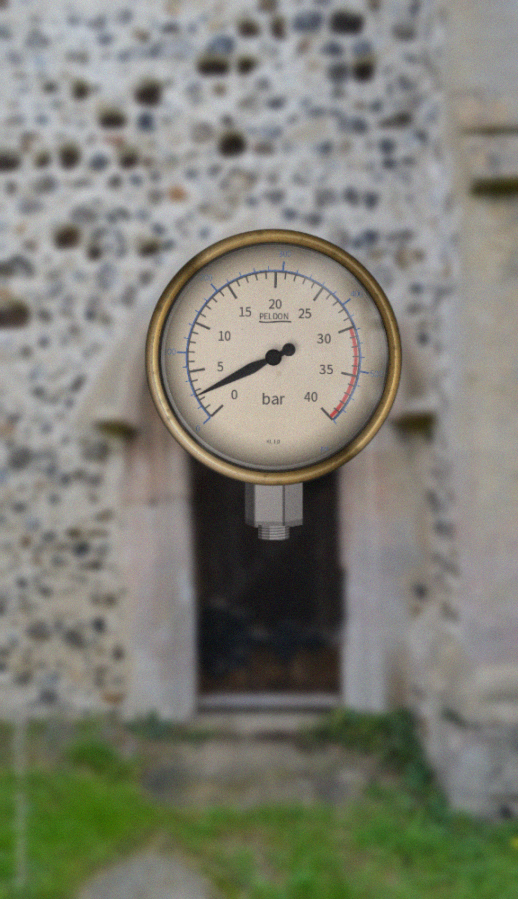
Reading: 2.5 bar
